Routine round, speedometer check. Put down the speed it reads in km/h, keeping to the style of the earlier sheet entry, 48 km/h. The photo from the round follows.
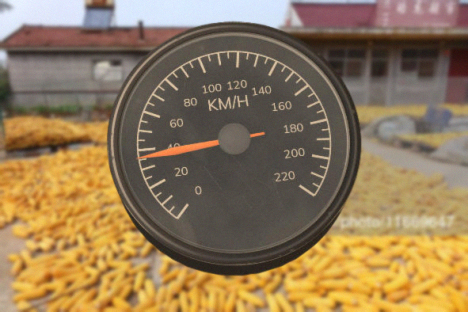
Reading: 35 km/h
